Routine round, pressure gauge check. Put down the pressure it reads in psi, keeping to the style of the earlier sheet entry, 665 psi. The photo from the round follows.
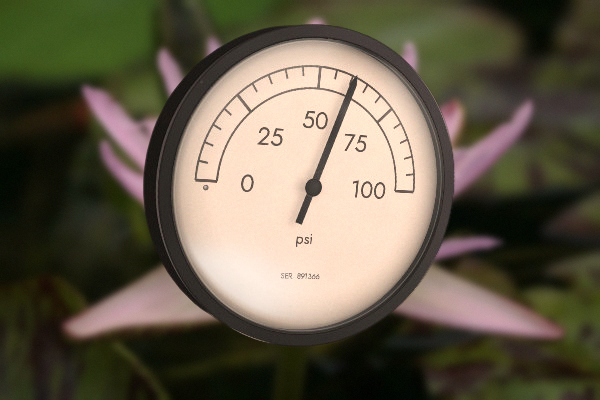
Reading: 60 psi
